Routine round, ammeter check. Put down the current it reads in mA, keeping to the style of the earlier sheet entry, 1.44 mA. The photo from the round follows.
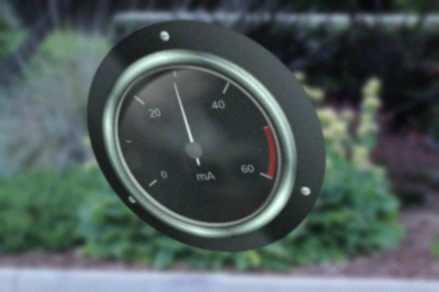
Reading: 30 mA
